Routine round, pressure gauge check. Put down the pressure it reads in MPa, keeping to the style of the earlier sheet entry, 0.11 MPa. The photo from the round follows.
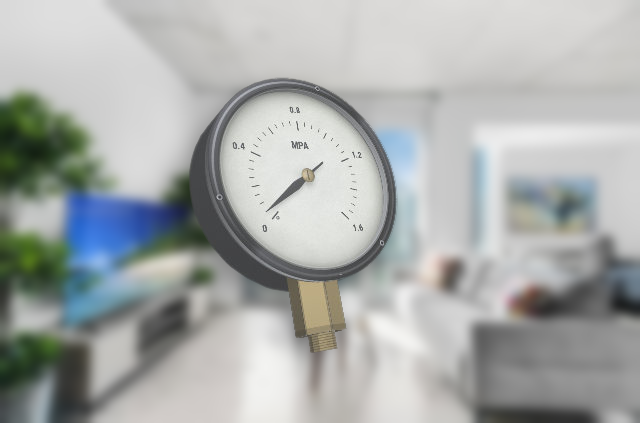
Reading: 0.05 MPa
